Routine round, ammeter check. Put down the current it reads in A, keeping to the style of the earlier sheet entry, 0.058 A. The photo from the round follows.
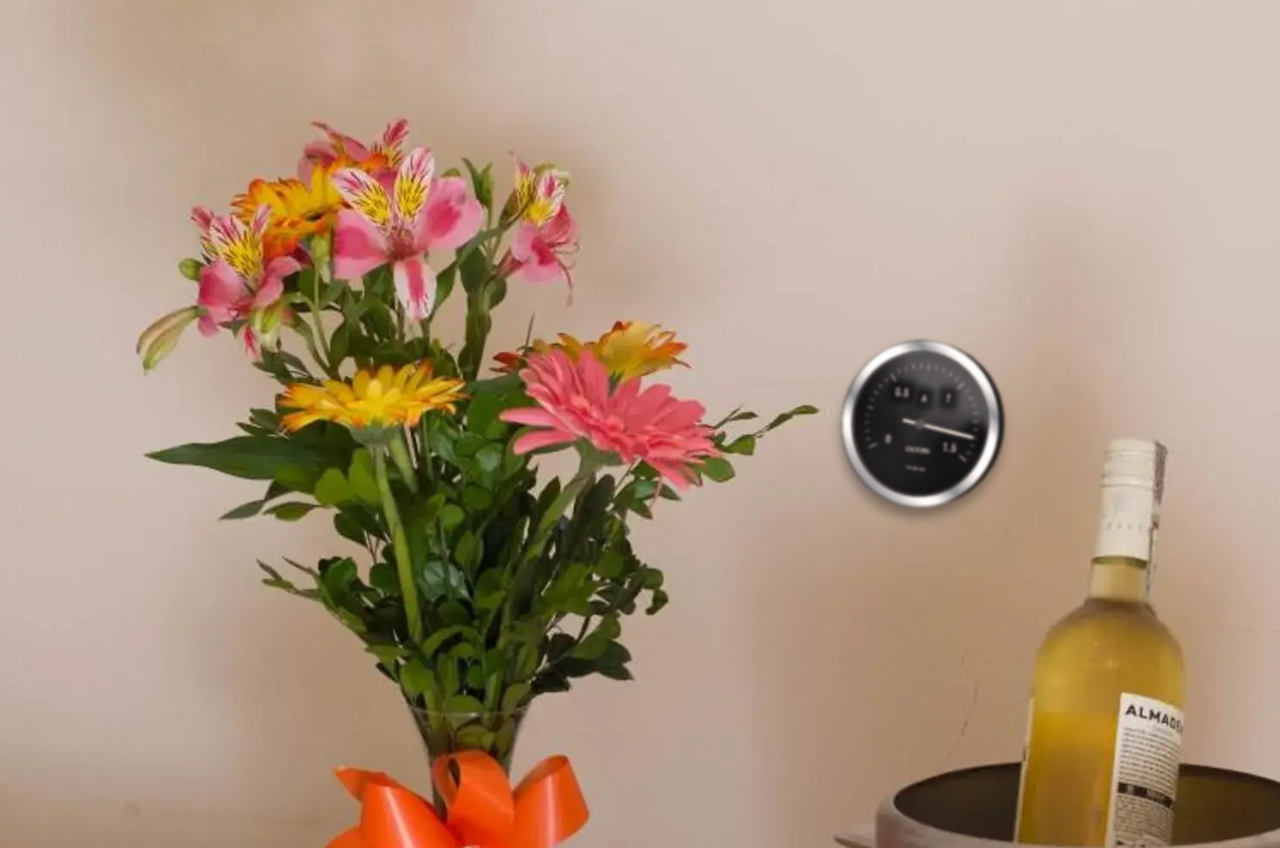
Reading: 1.35 A
